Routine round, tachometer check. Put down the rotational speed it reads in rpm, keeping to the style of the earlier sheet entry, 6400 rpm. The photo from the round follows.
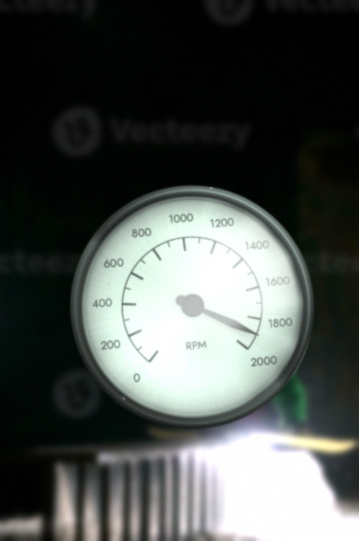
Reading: 1900 rpm
